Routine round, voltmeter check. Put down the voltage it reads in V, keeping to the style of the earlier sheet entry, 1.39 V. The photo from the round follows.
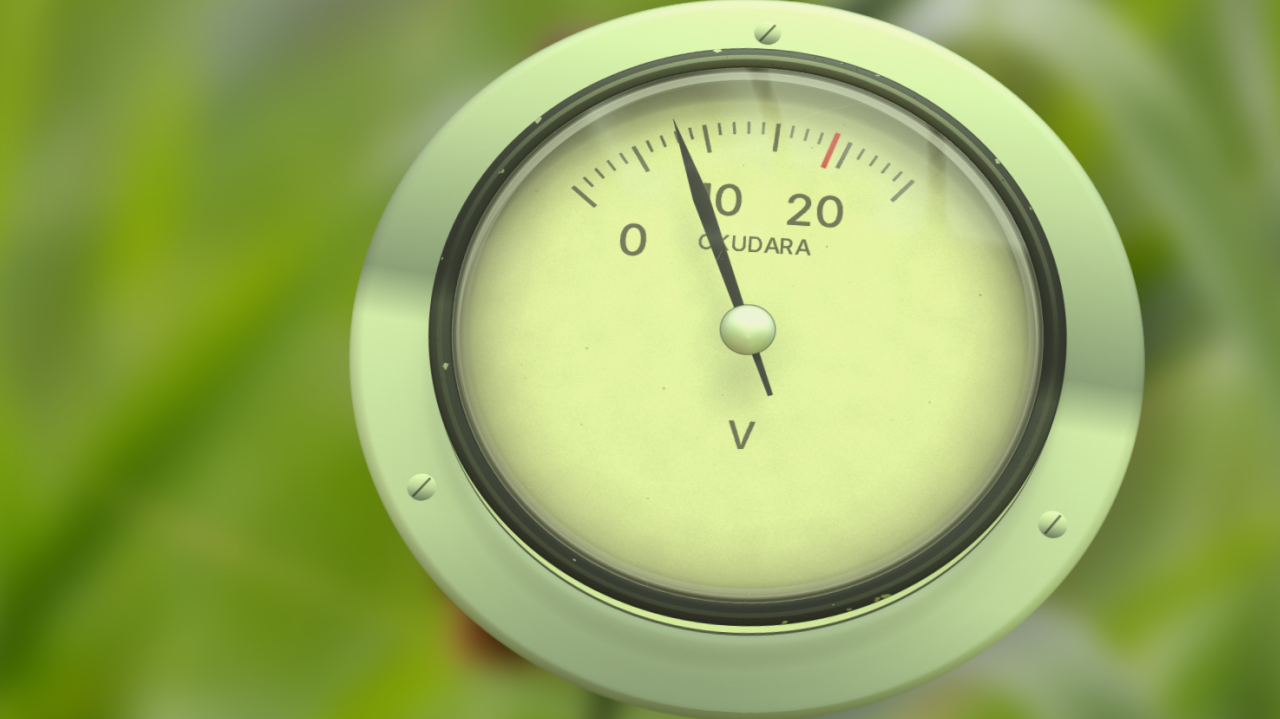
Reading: 8 V
